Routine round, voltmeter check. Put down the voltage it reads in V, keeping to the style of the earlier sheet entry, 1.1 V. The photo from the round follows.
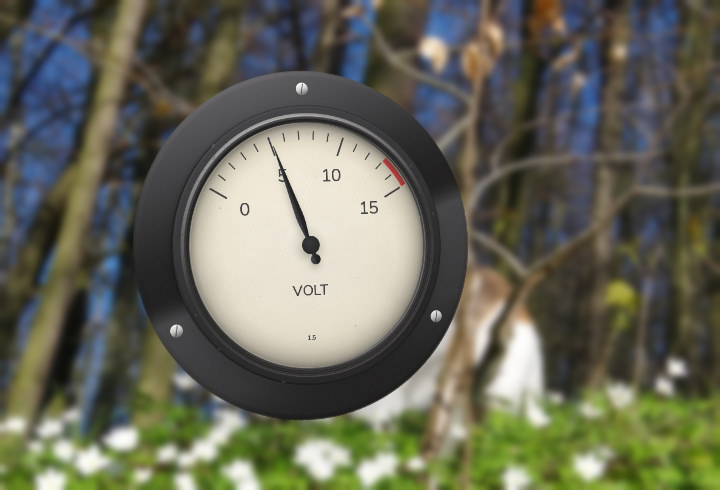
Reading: 5 V
